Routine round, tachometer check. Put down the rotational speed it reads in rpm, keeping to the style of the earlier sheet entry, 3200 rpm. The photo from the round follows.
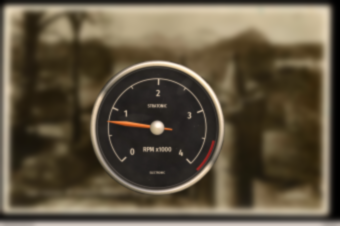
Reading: 750 rpm
